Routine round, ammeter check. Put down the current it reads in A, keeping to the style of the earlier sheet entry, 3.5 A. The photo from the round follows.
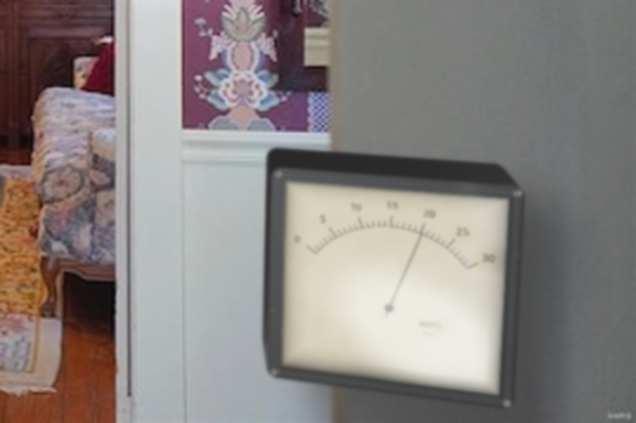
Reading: 20 A
